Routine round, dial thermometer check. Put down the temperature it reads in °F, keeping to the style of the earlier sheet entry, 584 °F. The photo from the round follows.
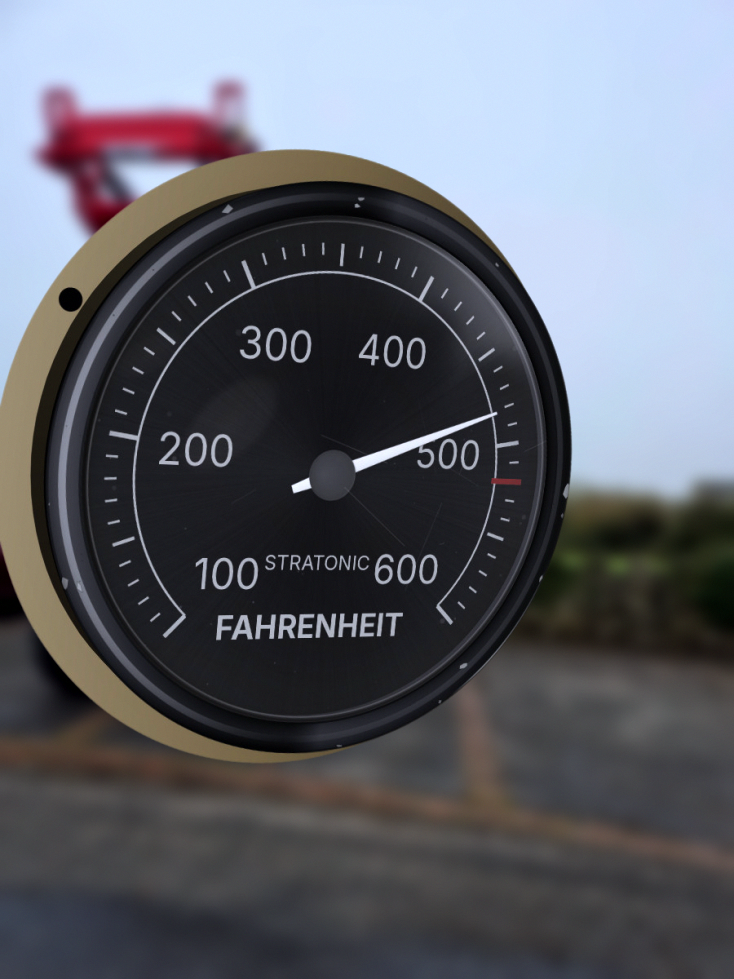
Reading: 480 °F
